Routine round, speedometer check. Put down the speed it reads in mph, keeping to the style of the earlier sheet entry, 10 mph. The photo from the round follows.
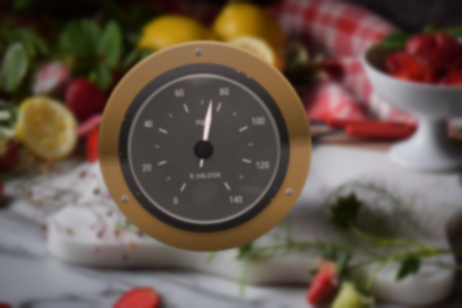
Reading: 75 mph
